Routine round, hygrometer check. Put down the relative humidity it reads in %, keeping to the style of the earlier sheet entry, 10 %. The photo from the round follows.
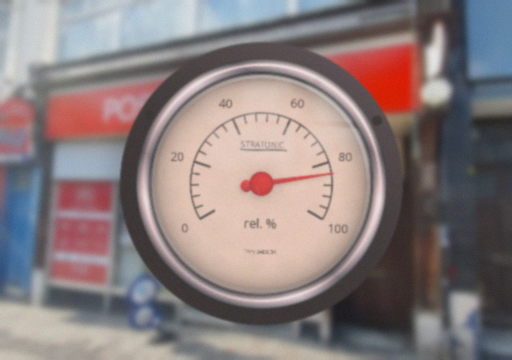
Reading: 84 %
